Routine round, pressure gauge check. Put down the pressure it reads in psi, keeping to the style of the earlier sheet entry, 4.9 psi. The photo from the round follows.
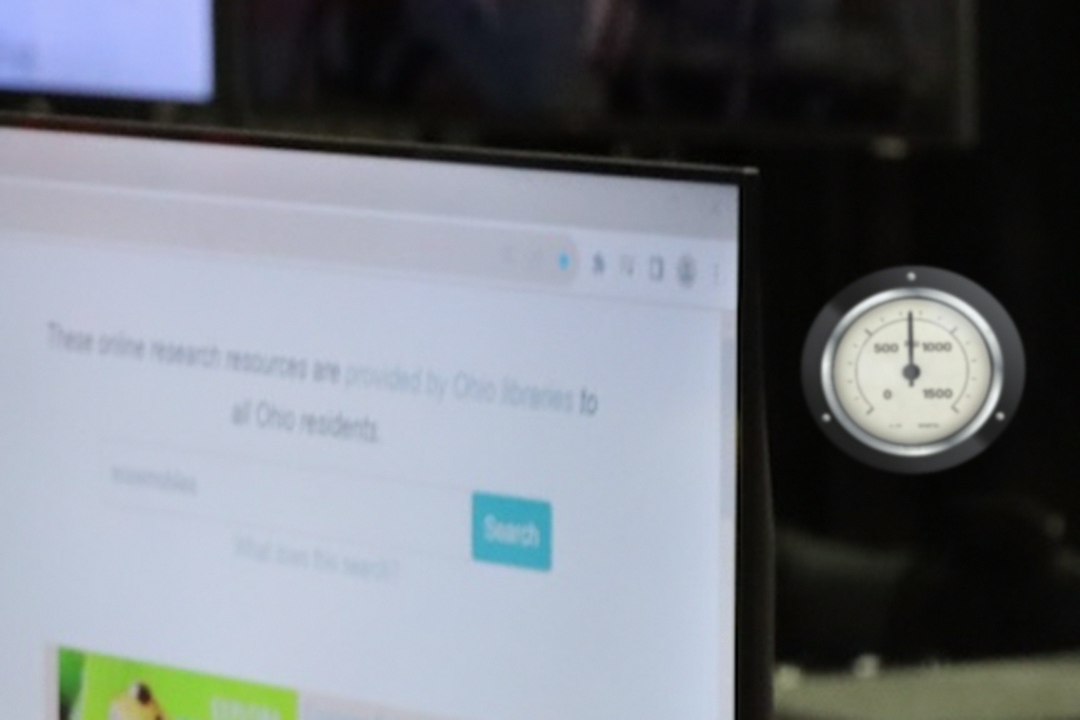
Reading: 750 psi
